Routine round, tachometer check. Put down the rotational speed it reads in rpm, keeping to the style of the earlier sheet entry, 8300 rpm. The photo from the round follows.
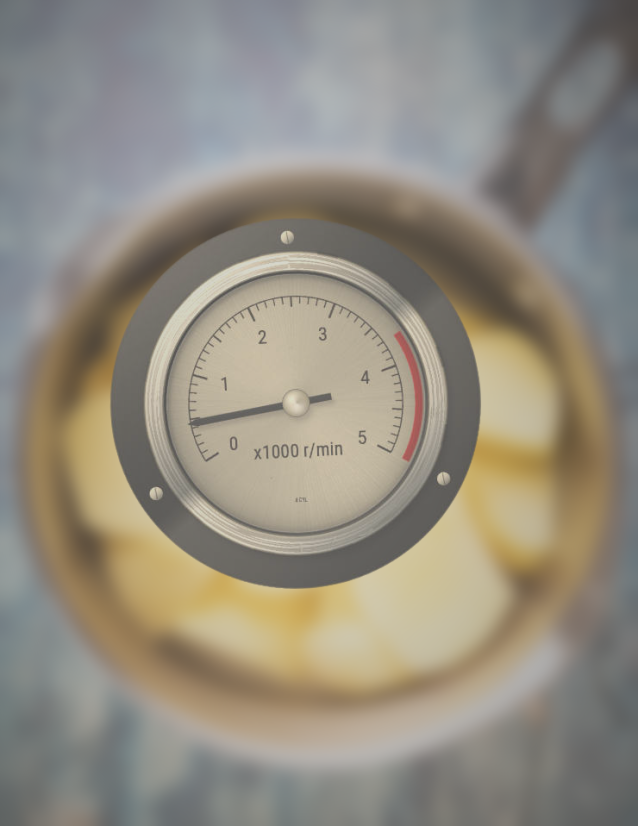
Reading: 450 rpm
